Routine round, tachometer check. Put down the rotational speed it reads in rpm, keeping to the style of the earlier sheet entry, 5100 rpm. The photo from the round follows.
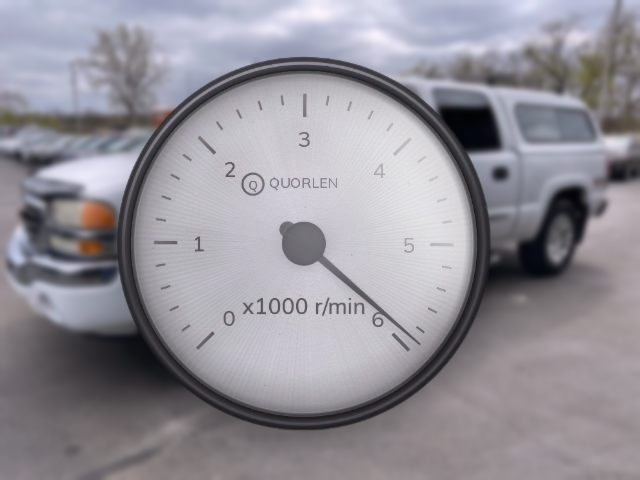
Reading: 5900 rpm
